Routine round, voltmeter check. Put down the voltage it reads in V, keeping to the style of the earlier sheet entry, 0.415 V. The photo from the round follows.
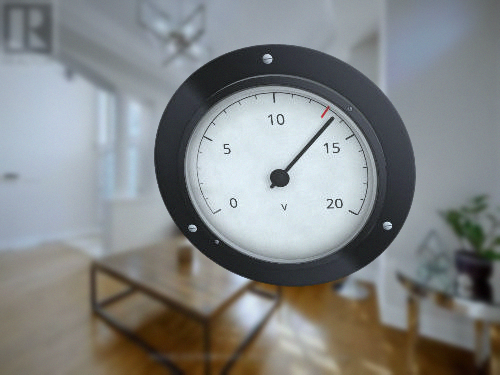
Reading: 13.5 V
